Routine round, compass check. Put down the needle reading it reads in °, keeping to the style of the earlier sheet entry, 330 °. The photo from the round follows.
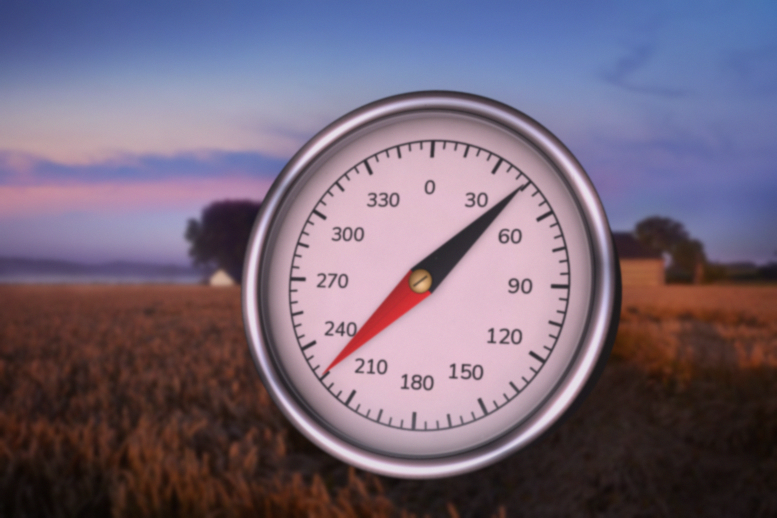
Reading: 225 °
